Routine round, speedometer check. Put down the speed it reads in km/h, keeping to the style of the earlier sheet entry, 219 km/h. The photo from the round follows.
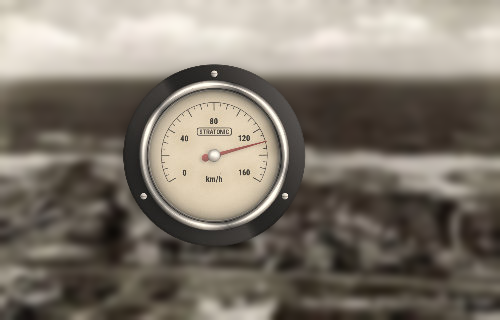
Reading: 130 km/h
